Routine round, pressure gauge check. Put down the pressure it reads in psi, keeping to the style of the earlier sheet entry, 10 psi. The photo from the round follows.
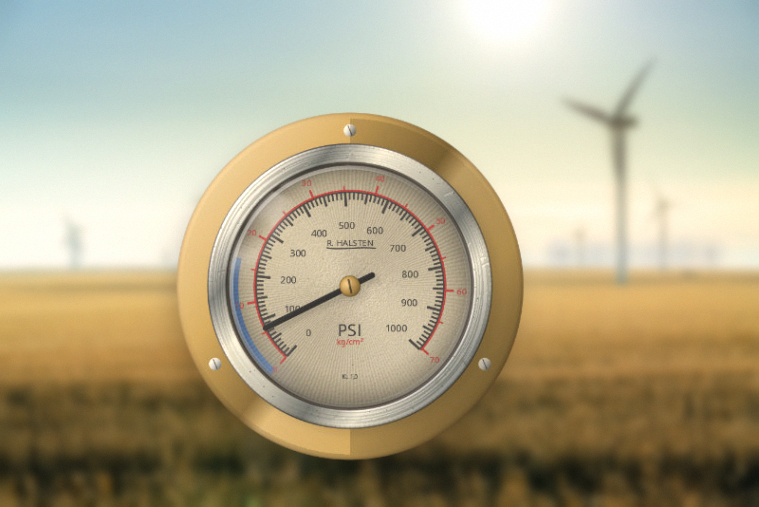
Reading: 80 psi
